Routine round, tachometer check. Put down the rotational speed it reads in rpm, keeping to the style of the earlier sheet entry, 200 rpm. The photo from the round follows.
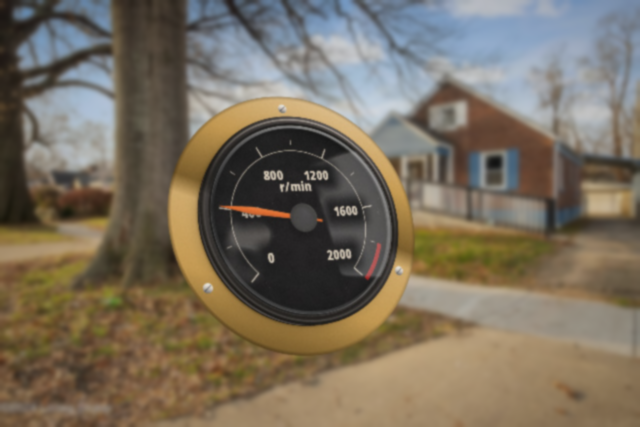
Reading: 400 rpm
